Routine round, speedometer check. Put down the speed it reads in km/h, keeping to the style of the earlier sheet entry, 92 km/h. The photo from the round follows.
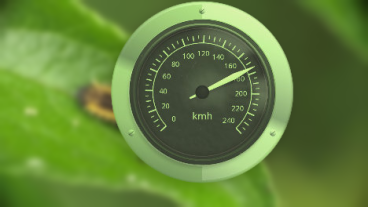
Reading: 175 km/h
